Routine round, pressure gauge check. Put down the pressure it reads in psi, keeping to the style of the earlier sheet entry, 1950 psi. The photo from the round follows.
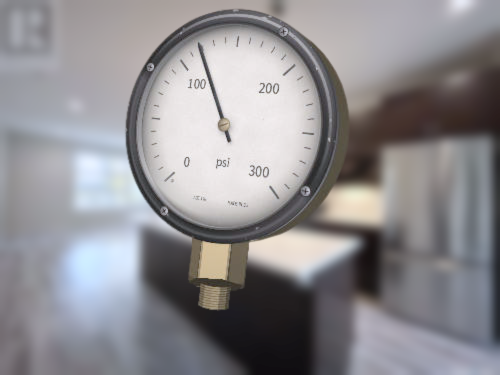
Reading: 120 psi
